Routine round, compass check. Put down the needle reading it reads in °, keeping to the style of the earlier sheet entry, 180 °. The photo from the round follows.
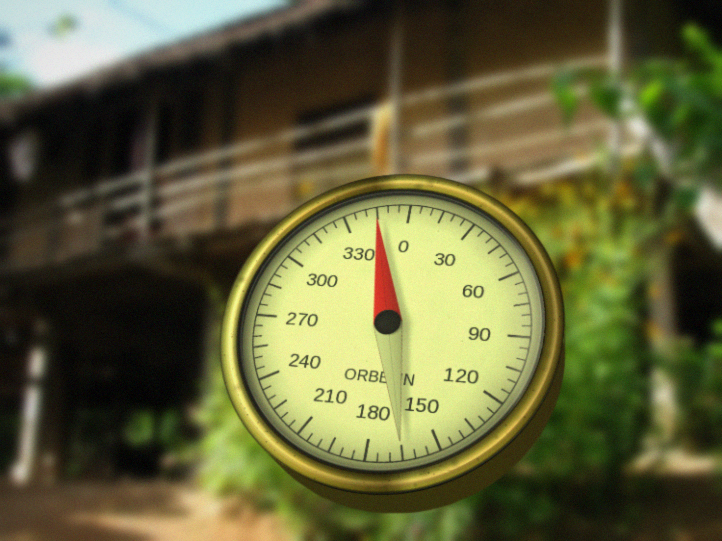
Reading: 345 °
